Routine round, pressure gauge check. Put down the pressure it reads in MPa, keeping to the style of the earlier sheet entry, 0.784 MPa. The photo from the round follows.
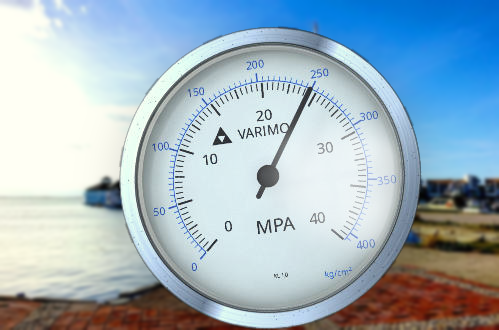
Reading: 24.5 MPa
